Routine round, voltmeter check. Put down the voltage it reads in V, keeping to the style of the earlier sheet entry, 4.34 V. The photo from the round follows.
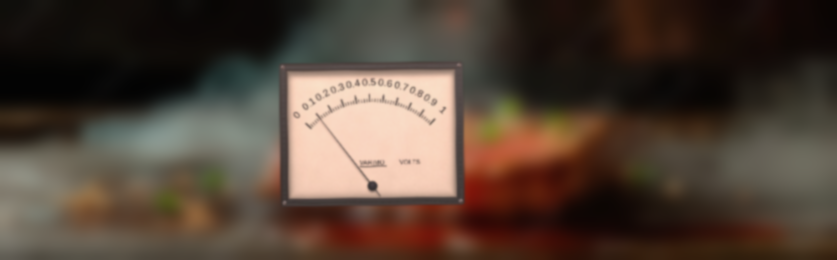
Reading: 0.1 V
